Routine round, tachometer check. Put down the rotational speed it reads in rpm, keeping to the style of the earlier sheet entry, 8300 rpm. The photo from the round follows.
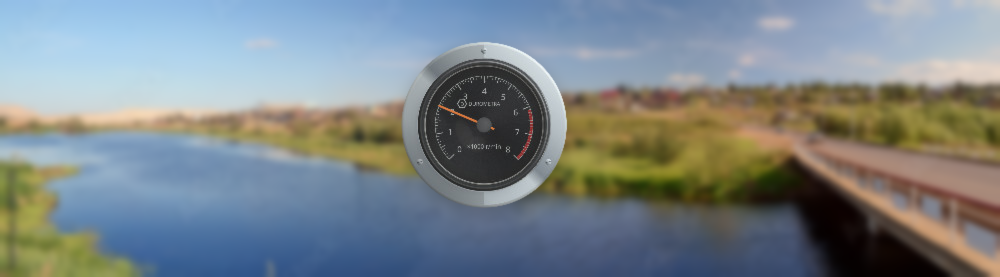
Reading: 2000 rpm
